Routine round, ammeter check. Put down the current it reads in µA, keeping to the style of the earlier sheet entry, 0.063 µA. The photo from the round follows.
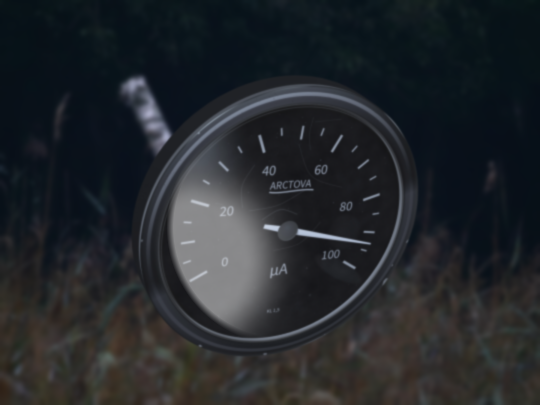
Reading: 92.5 µA
